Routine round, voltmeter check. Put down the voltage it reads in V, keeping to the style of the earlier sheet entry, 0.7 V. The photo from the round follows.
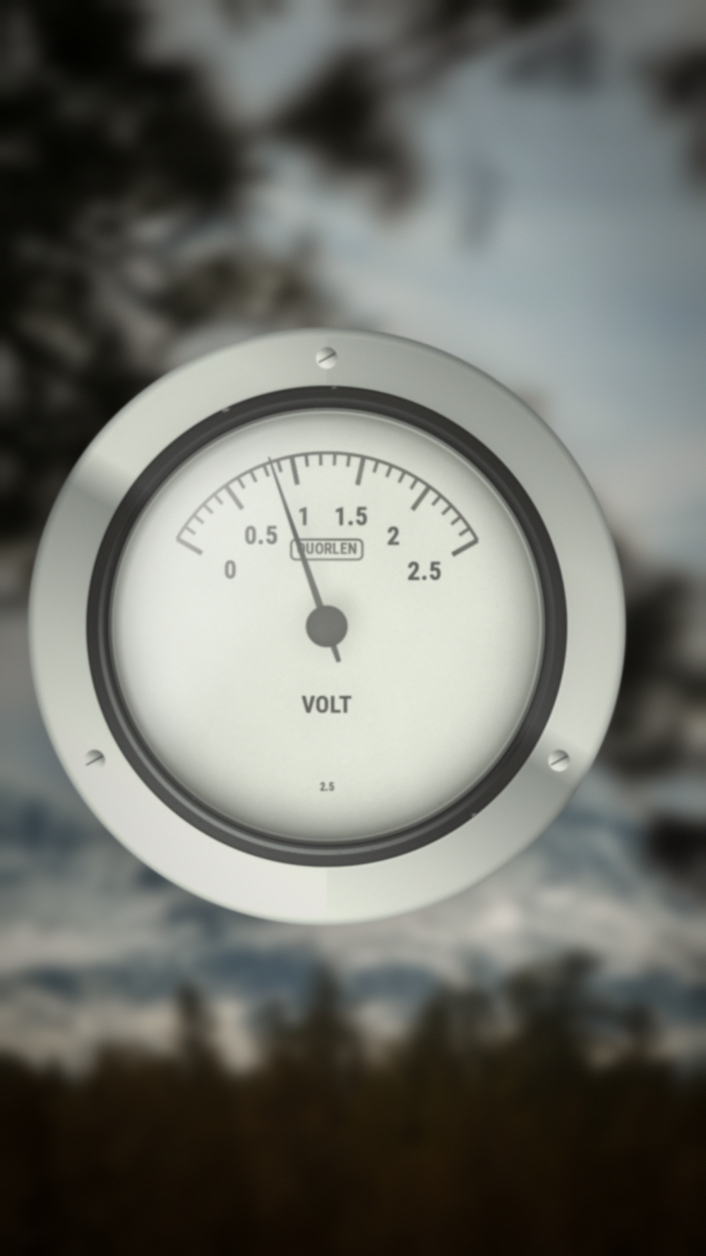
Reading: 0.85 V
